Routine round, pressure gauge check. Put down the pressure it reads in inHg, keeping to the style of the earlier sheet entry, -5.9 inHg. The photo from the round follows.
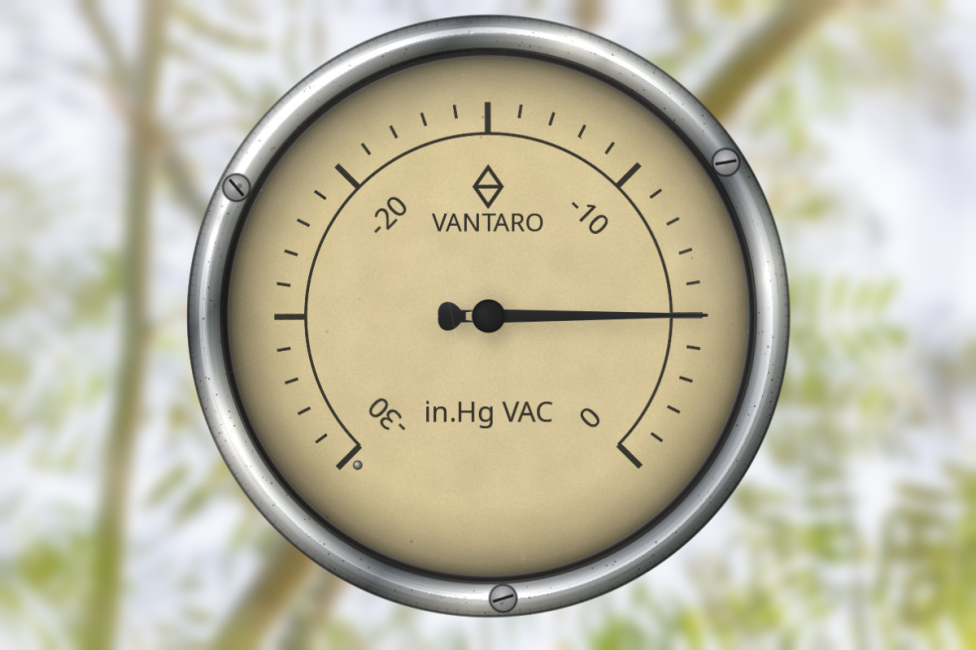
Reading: -5 inHg
